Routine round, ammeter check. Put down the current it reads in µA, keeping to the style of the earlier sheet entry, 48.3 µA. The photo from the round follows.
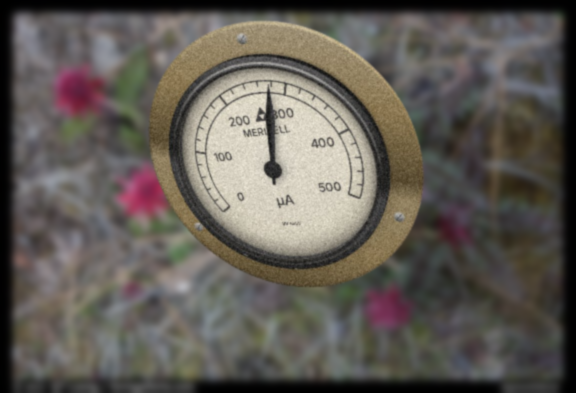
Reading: 280 µA
